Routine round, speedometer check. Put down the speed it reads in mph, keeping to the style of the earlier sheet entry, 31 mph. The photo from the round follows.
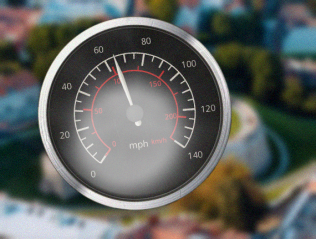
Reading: 65 mph
